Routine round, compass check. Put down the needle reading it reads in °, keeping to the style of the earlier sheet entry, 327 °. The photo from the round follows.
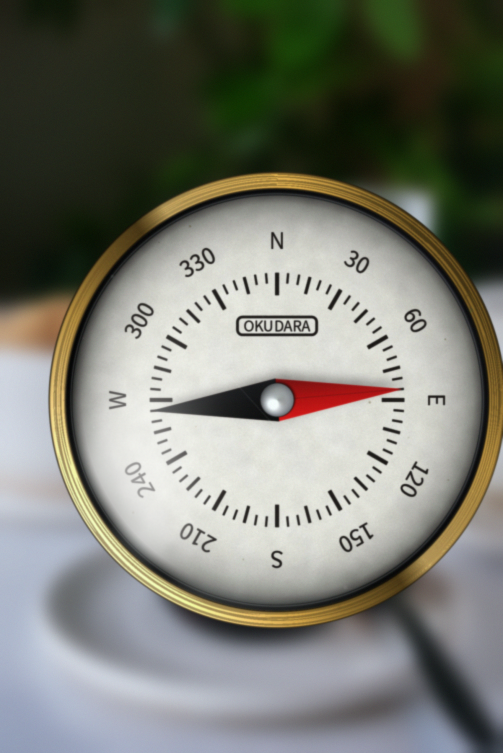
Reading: 85 °
